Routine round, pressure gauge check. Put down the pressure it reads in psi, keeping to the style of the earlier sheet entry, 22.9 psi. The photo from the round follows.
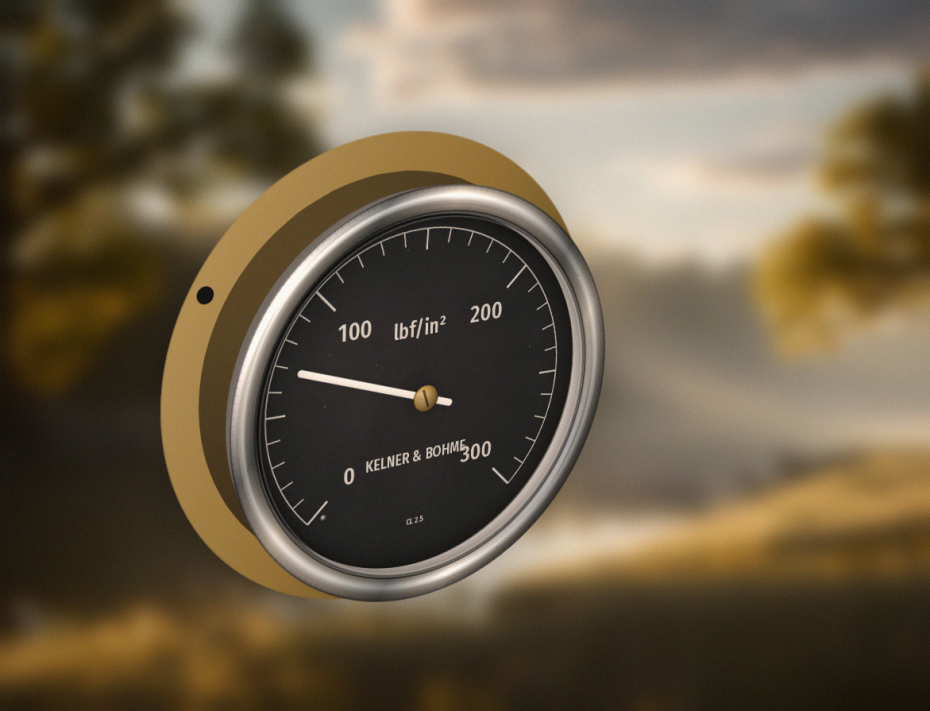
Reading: 70 psi
